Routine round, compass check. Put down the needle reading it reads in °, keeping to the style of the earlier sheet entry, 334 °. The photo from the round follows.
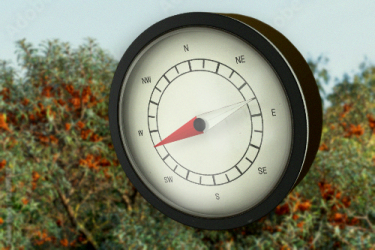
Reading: 255 °
